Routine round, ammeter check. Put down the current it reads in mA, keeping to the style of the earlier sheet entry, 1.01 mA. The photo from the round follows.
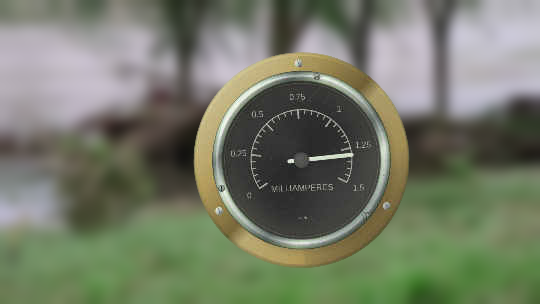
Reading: 1.3 mA
